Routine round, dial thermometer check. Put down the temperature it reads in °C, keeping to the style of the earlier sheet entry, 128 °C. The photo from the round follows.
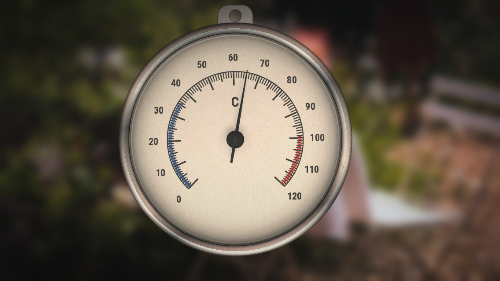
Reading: 65 °C
